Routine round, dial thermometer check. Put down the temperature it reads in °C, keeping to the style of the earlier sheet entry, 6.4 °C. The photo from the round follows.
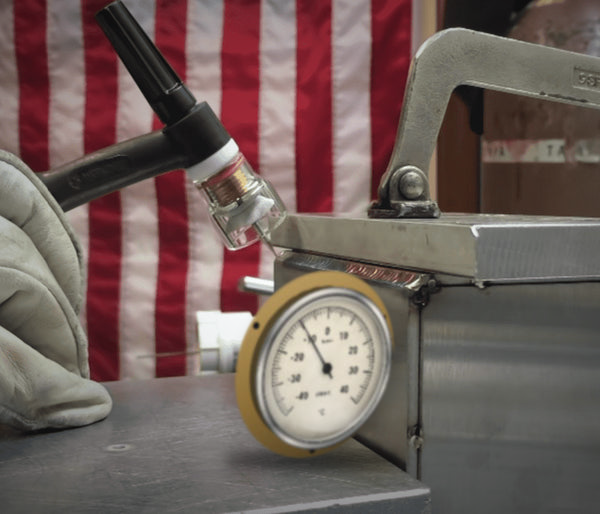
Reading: -10 °C
